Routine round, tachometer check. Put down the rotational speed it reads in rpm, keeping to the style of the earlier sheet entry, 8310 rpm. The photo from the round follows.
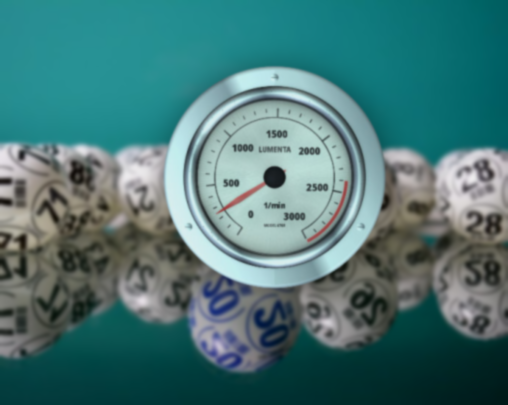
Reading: 250 rpm
